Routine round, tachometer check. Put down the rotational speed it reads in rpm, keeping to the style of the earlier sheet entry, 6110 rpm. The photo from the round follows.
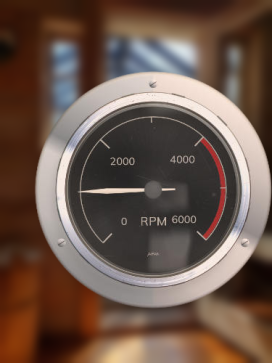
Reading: 1000 rpm
